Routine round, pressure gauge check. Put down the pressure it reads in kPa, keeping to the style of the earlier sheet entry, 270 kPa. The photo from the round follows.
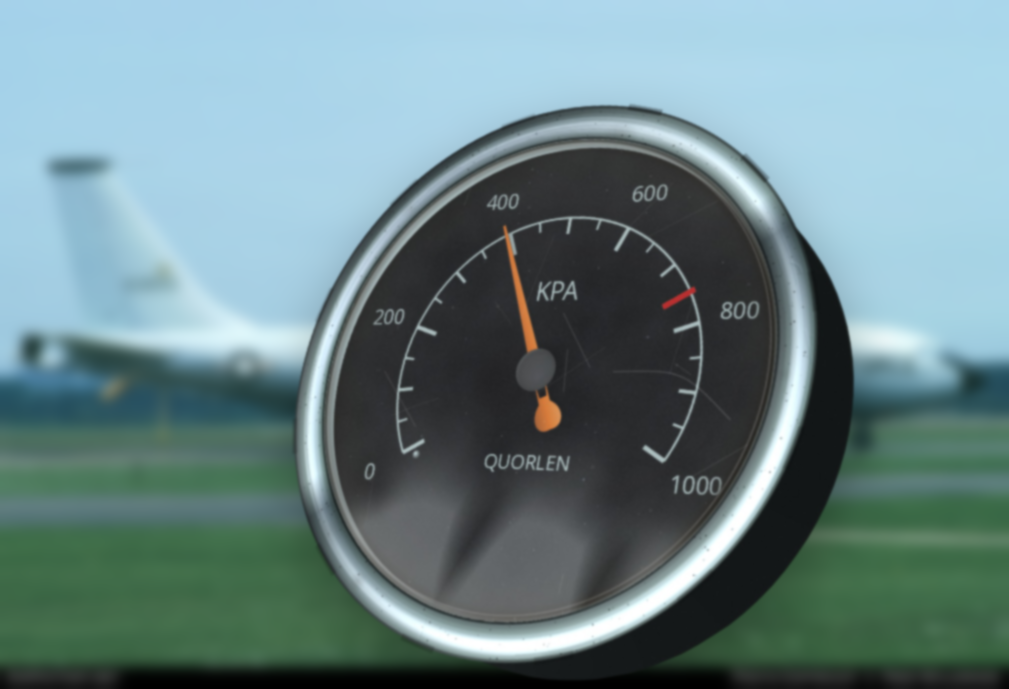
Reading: 400 kPa
